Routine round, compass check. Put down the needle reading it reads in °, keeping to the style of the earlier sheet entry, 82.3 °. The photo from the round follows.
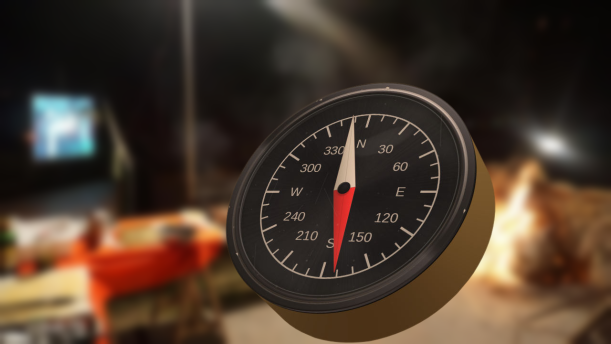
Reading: 170 °
